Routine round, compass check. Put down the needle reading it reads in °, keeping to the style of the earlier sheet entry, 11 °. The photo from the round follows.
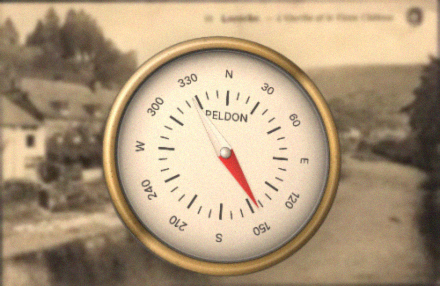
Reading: 145 °
